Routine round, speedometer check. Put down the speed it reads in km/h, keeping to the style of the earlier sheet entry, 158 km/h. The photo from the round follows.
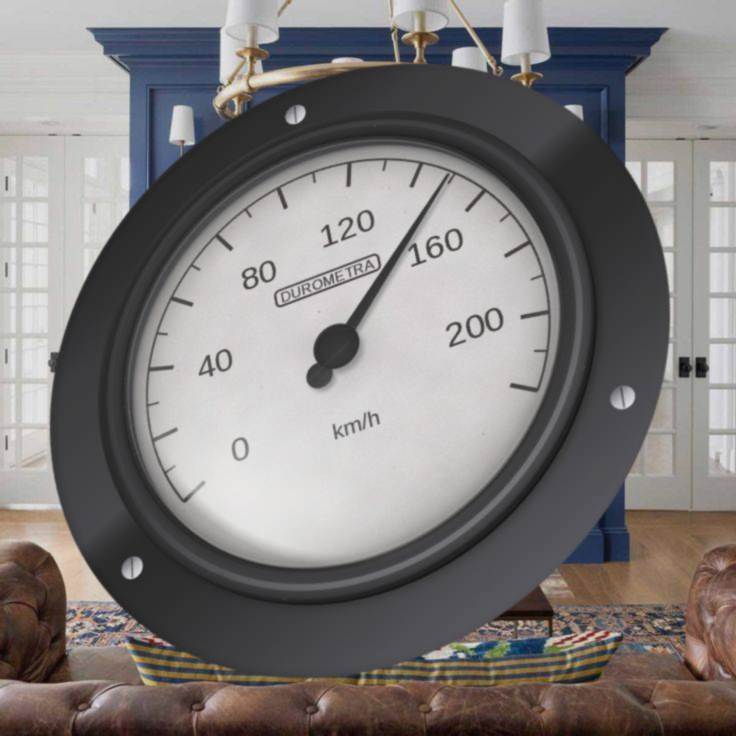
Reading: 150 km/h
